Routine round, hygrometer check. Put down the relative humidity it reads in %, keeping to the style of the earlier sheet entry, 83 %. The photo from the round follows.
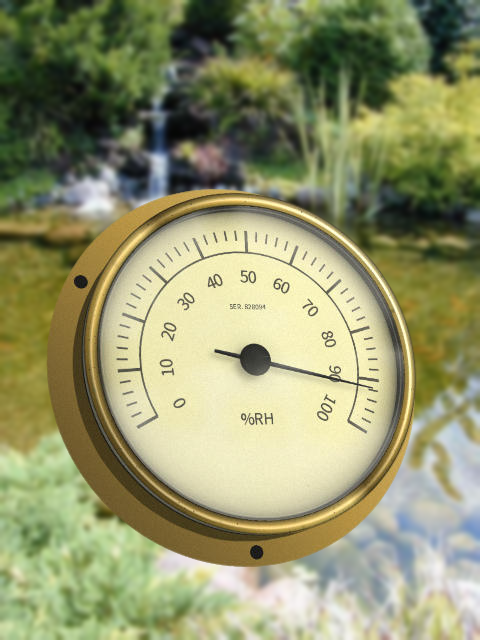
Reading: 92 %
